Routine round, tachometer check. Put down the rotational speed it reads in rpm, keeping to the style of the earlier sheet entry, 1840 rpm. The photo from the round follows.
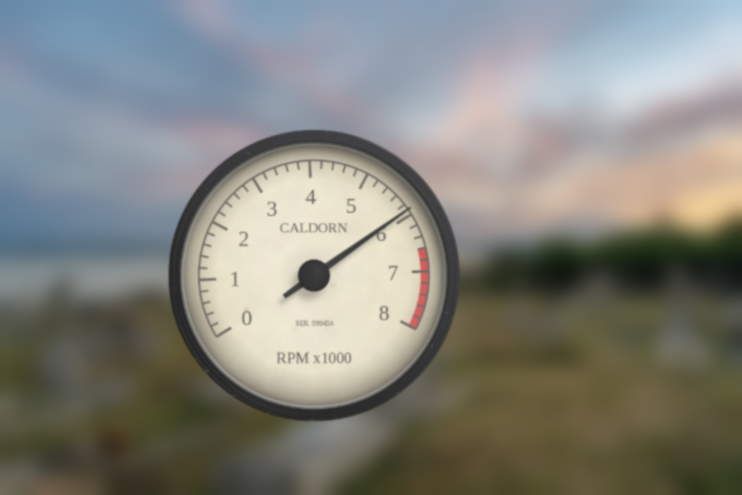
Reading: 5900 rpm
